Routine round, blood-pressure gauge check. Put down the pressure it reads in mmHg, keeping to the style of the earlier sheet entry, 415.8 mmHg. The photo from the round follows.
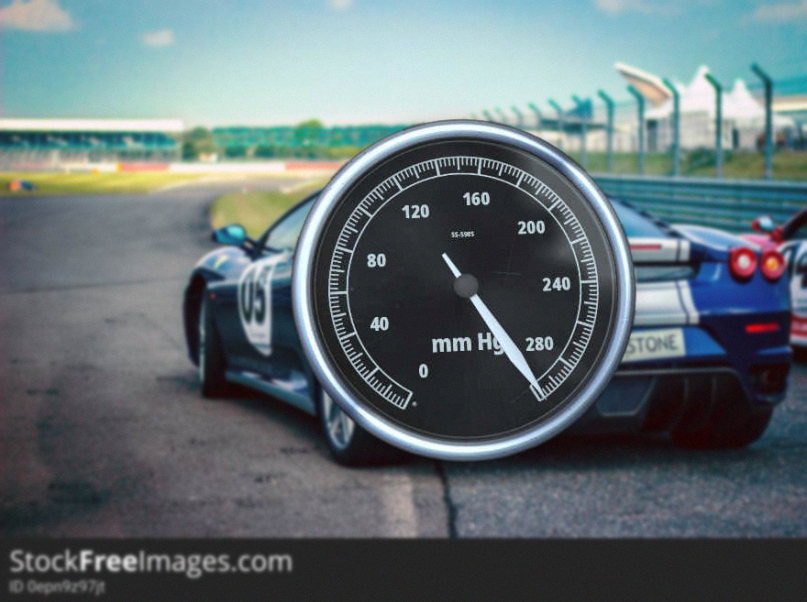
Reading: 298 mmHg
